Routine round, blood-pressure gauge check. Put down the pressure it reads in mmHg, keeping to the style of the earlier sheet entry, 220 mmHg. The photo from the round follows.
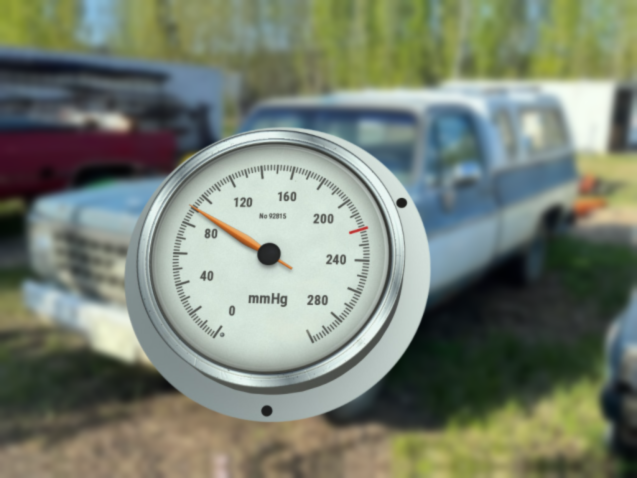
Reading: 90 mmHg
